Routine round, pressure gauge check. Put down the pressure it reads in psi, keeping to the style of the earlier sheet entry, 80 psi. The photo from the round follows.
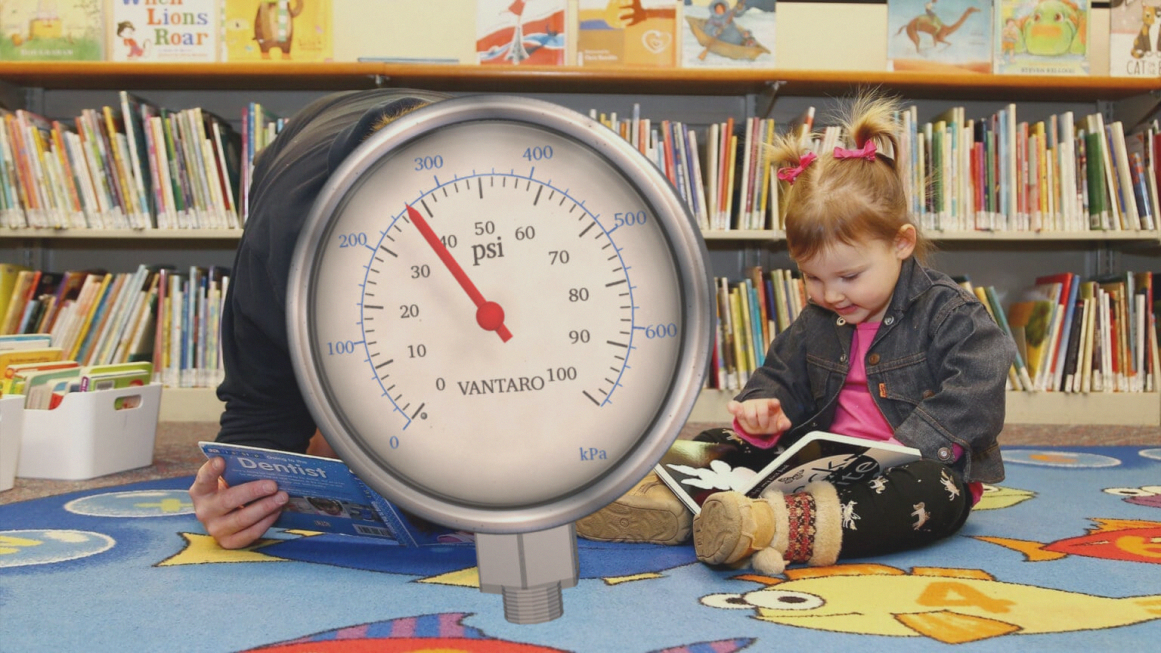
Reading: 38 psi
